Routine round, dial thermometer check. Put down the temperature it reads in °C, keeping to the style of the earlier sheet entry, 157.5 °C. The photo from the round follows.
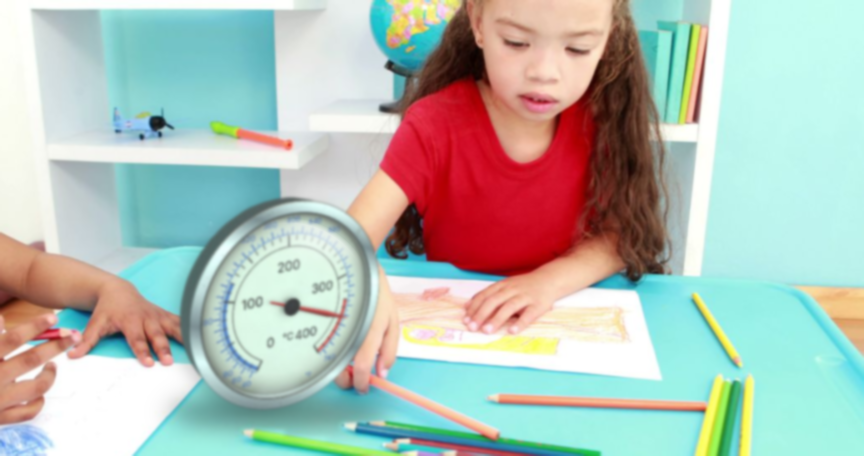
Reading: 350 °C
